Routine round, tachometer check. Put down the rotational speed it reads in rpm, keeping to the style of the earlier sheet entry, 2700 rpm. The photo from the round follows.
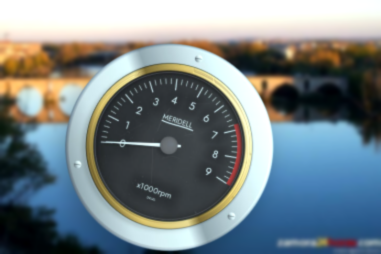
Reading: 0 rpm
